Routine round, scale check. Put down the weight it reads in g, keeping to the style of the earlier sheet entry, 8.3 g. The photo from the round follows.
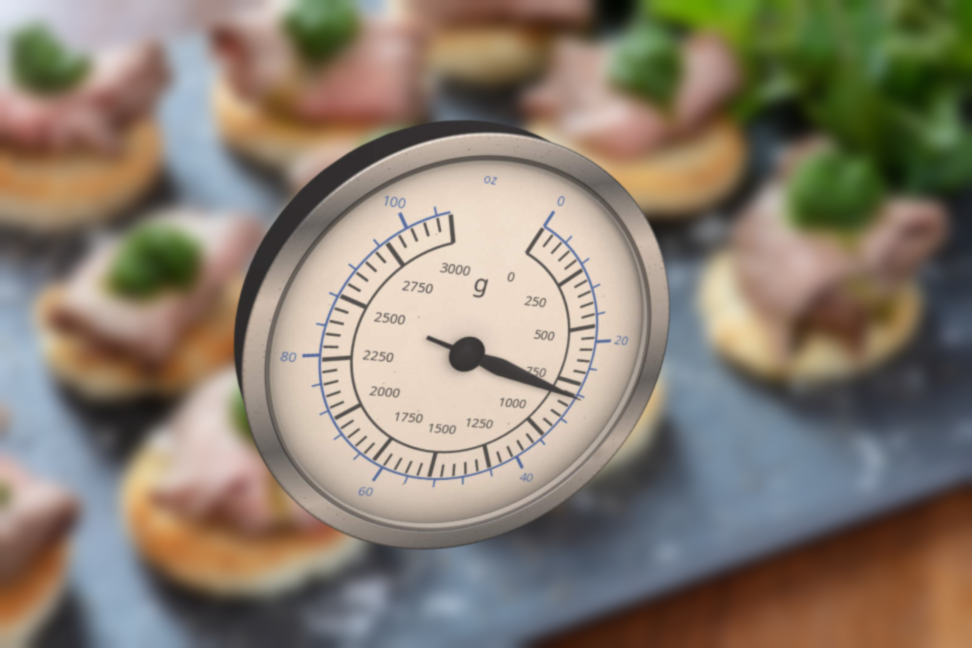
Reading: 800 g
